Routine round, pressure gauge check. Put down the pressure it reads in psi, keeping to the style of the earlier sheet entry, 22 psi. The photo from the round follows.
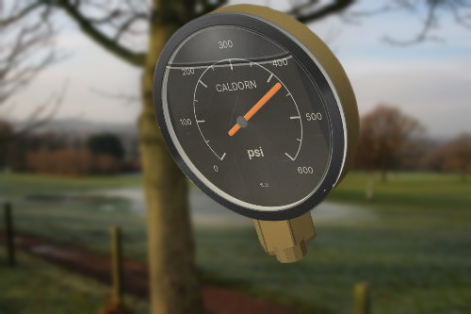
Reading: 425 psi
